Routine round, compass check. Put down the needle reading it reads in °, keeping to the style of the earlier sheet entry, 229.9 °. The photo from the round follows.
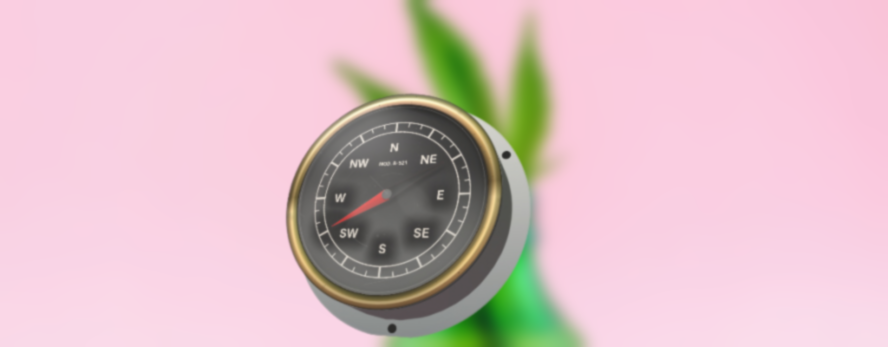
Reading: 240 °
